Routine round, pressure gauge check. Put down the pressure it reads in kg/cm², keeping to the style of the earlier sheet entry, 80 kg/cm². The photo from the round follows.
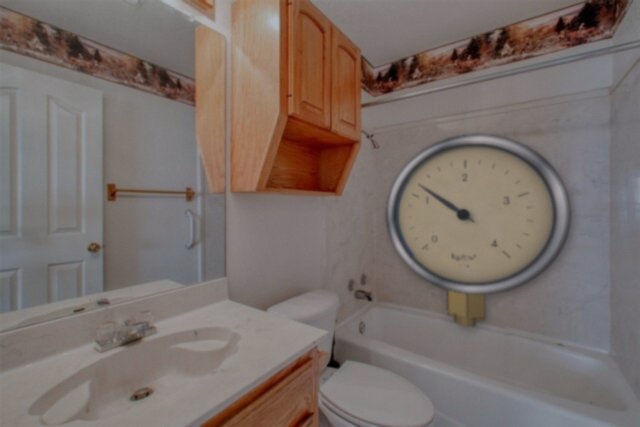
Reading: 1.2 kg/cm²
